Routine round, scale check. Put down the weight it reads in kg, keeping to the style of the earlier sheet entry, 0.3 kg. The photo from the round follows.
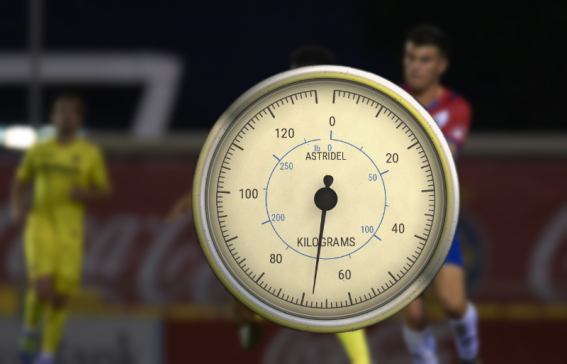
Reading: 68 kg
